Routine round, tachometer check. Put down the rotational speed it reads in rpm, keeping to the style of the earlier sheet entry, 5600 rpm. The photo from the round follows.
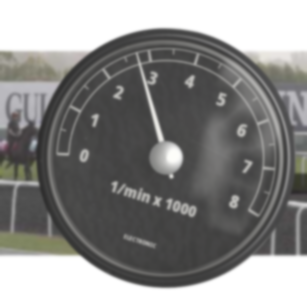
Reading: 2750 rpm
